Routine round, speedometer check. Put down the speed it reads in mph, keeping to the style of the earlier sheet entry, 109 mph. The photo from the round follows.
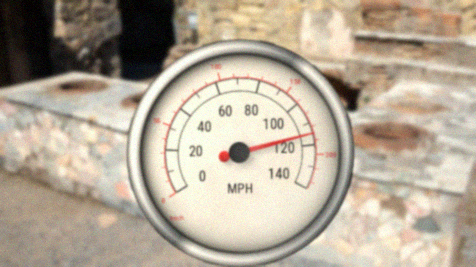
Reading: 115 mph
